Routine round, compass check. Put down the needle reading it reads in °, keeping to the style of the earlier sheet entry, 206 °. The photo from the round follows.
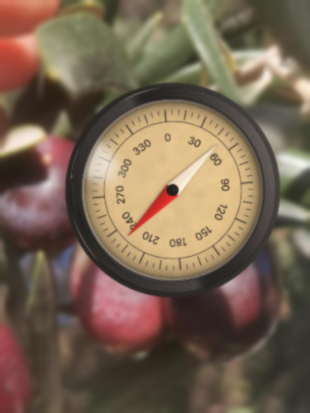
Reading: 230 °
